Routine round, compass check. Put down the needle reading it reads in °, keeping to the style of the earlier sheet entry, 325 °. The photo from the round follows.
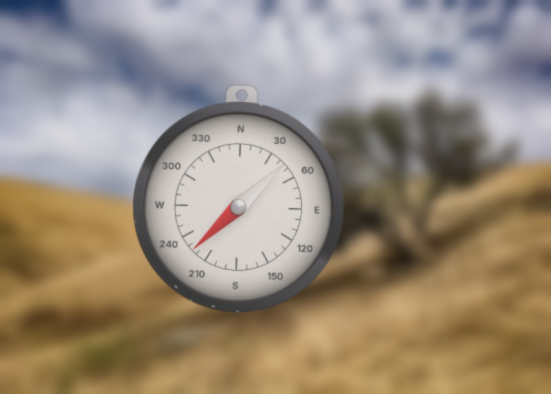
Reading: 225 °
